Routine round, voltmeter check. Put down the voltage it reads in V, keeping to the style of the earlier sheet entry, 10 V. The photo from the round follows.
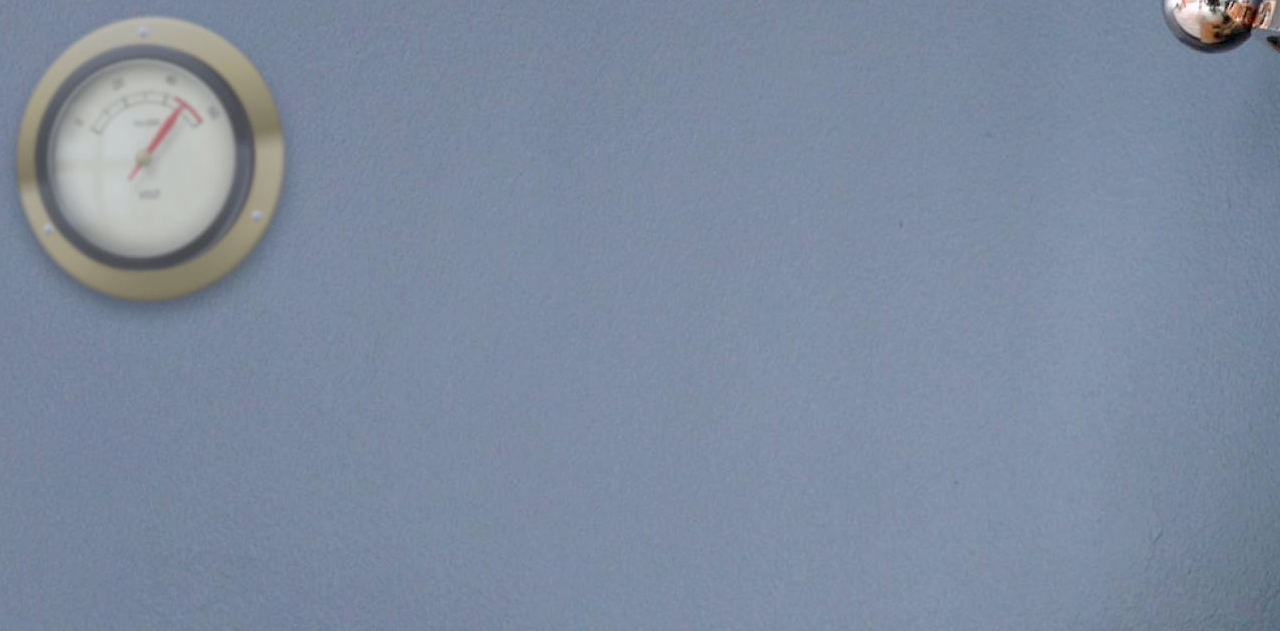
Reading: 50 V
